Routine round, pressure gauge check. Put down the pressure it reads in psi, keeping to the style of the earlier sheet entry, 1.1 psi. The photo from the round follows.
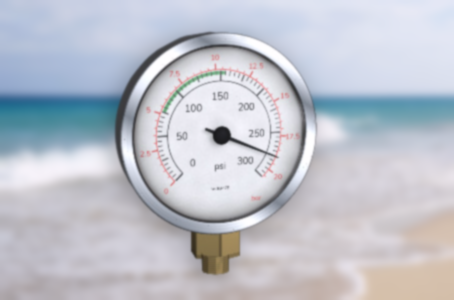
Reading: 275 psi
